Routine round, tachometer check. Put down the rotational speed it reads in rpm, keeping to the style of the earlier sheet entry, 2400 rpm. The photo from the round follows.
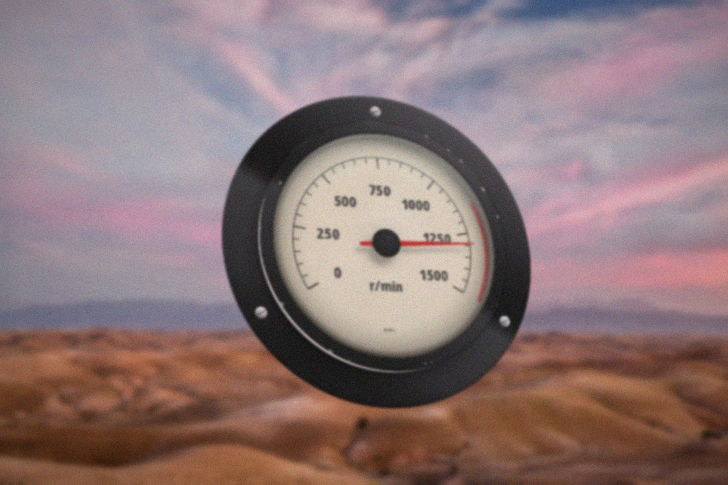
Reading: 1300 rpm
